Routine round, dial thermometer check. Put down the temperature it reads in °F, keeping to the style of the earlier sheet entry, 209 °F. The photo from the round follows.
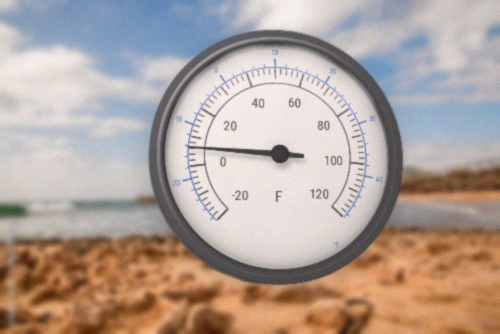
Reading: 6 °F
